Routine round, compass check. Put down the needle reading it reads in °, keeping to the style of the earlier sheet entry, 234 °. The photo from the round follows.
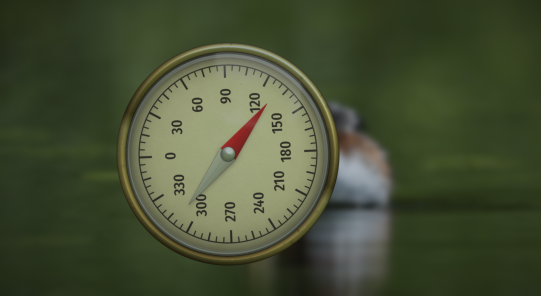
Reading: 130 °
